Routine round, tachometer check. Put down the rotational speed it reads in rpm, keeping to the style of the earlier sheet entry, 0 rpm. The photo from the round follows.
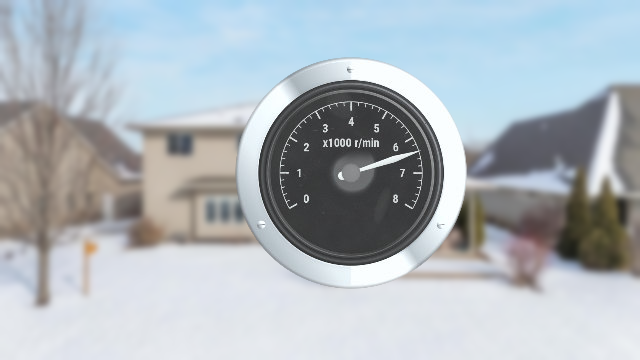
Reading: 6400 rpm
